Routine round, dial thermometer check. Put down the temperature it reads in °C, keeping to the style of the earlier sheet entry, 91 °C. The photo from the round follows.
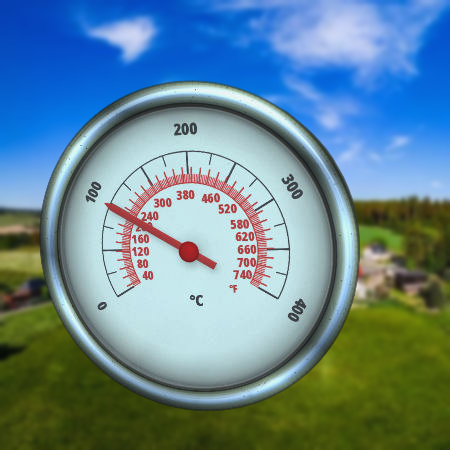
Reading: 100 °C
